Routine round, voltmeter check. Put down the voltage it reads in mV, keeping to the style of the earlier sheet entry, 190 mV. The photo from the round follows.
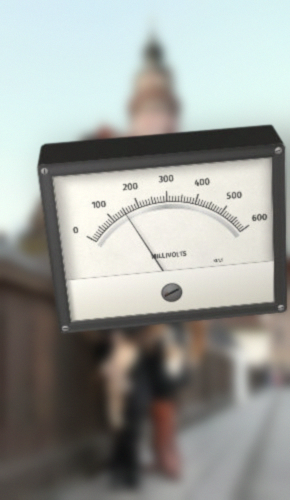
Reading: 150 mV
